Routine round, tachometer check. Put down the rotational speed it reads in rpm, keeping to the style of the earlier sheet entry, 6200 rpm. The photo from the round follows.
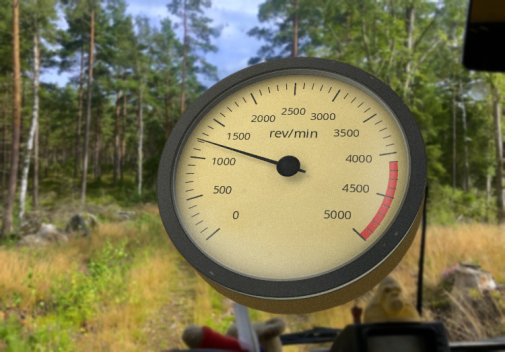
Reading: 1200 rpm
